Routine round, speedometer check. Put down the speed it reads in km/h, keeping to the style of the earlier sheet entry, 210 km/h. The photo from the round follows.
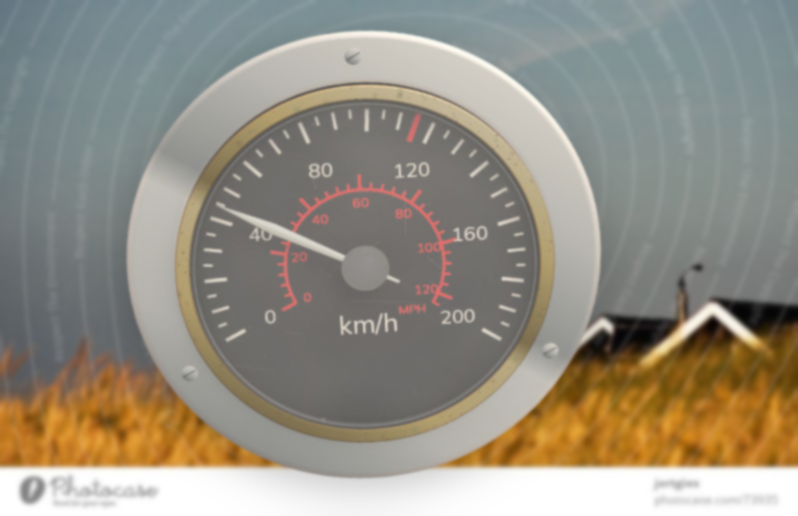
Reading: 45 km/h
